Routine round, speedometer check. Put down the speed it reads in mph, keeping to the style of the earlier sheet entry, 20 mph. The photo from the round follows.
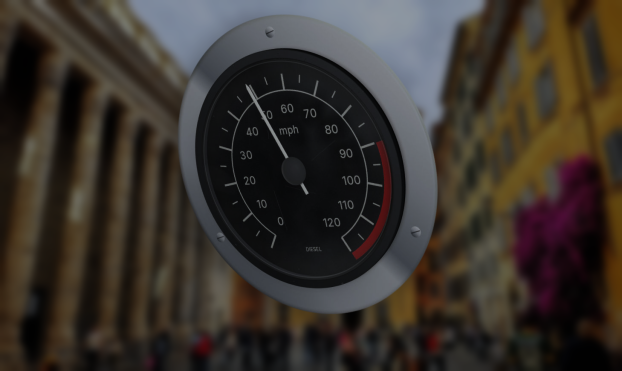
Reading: 50 mph
